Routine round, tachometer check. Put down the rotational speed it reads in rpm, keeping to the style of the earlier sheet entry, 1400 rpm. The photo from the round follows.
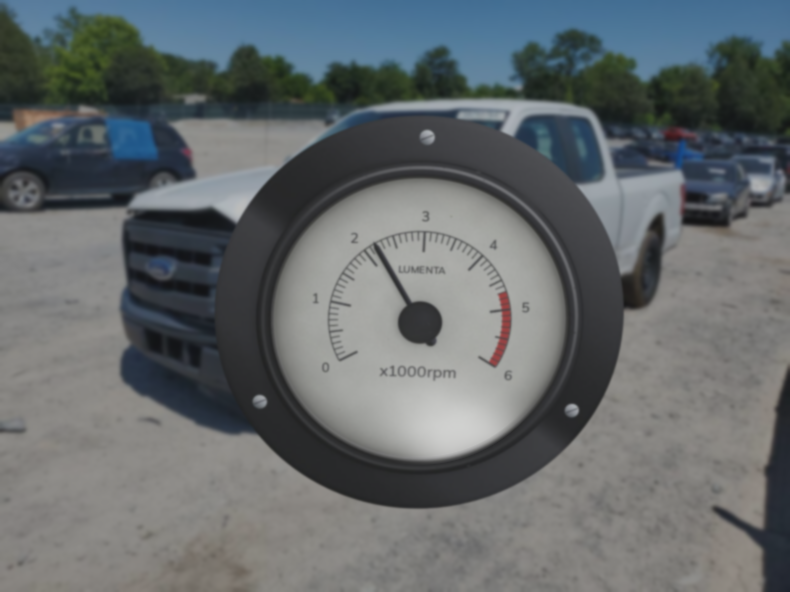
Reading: 2200 rpm
